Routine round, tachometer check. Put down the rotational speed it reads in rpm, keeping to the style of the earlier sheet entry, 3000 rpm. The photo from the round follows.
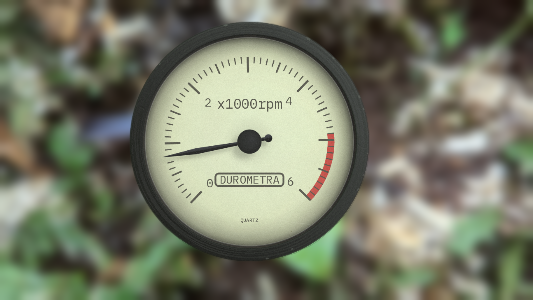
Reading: 800 rpm
